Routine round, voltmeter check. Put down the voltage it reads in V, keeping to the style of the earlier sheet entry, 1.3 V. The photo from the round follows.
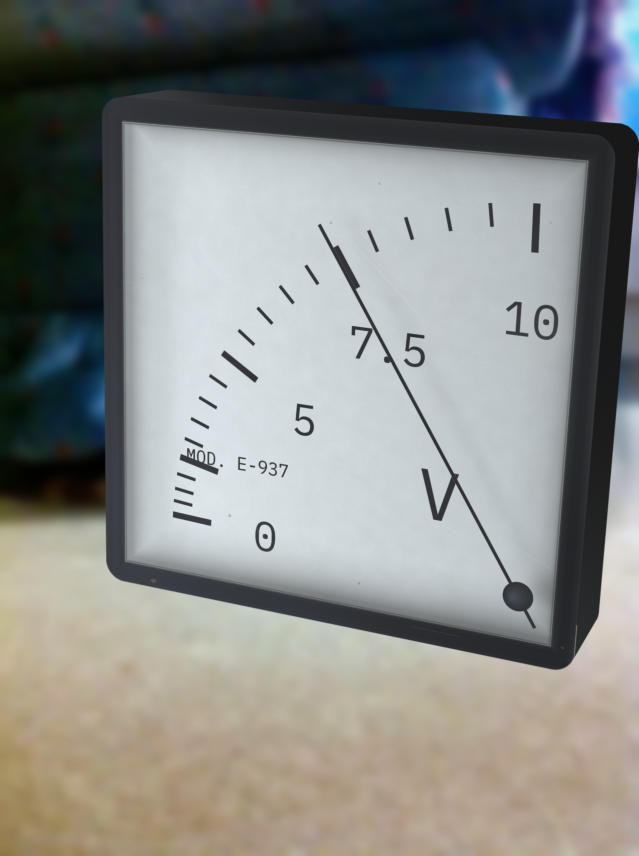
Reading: 7.5 V
